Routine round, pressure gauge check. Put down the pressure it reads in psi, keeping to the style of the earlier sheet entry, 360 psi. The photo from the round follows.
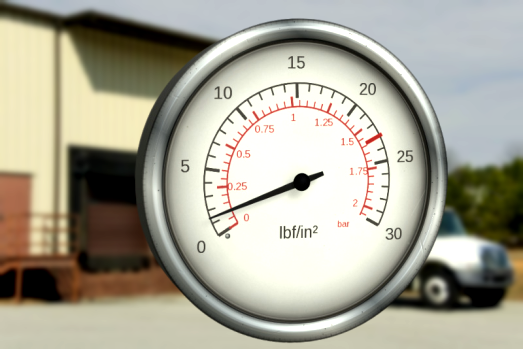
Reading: 1.5 psi
